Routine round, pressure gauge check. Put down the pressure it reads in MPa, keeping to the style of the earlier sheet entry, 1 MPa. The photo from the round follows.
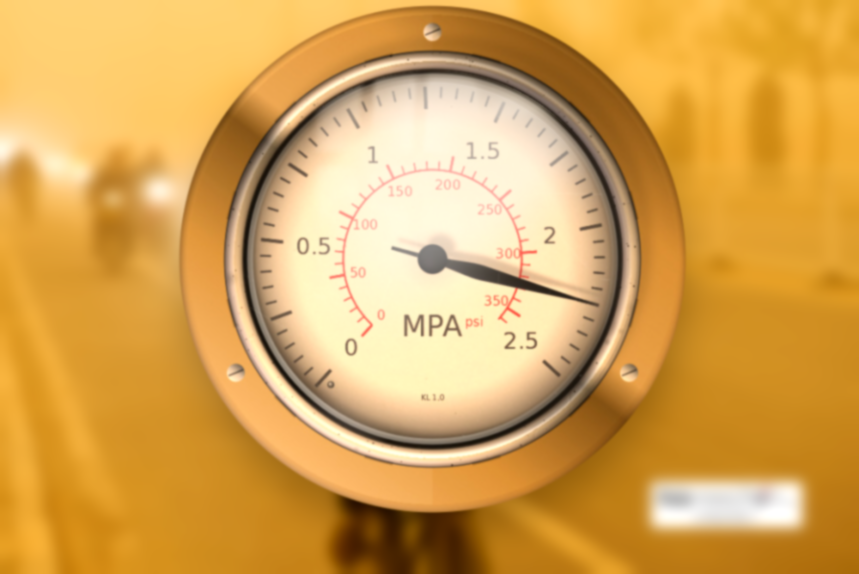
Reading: 2.25 MPa
